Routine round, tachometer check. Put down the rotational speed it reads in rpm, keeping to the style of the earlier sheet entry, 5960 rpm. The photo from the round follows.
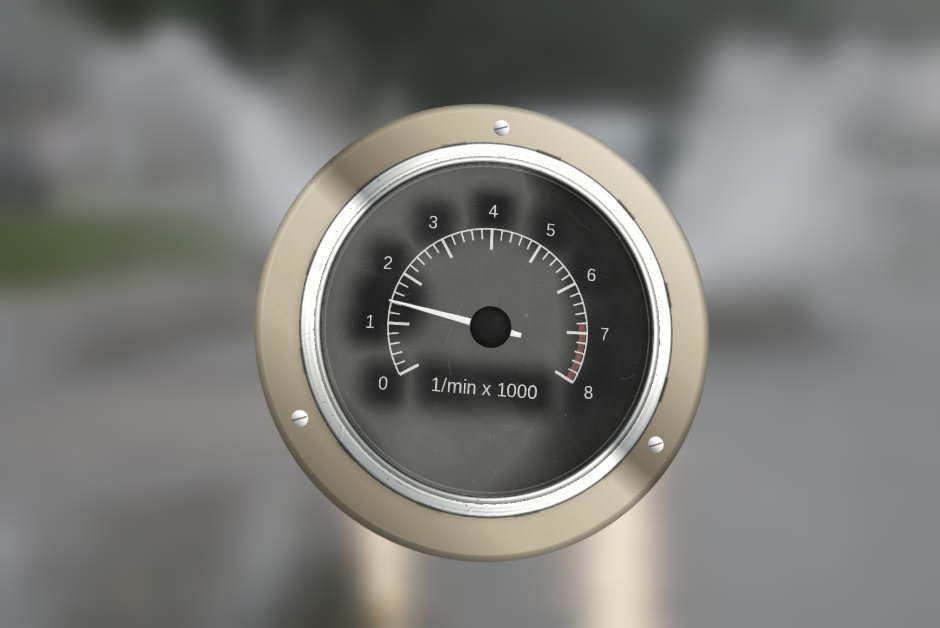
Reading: 1400 rpm
